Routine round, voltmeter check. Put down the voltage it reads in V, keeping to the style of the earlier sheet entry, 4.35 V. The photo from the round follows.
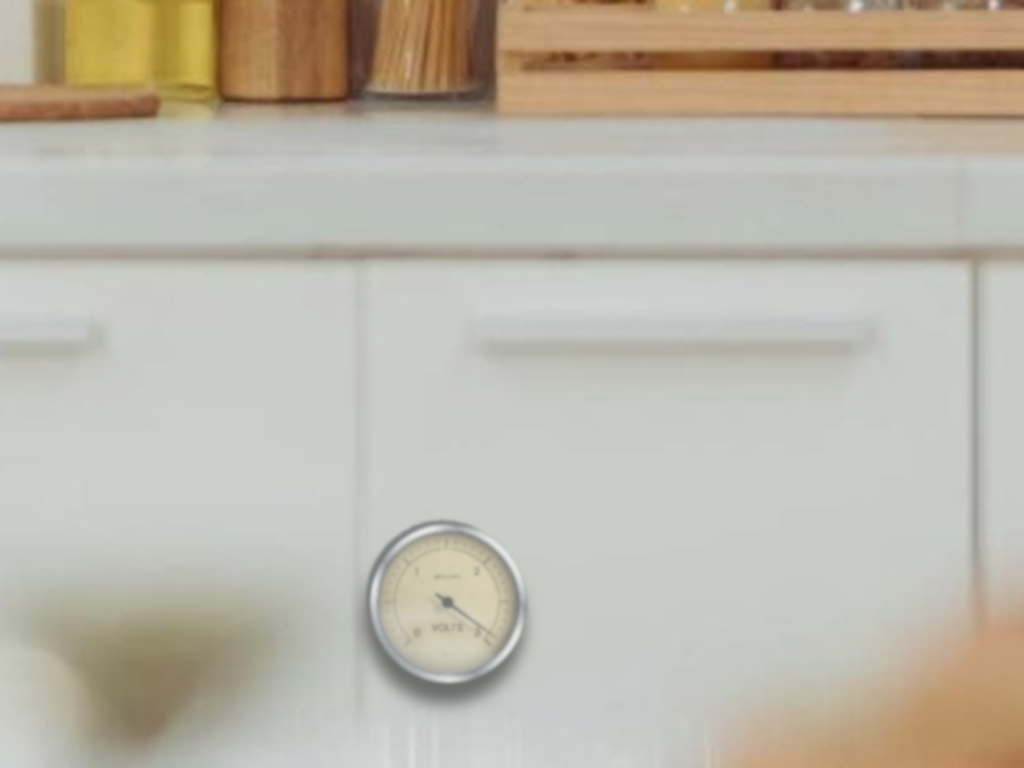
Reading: 2.9 V
